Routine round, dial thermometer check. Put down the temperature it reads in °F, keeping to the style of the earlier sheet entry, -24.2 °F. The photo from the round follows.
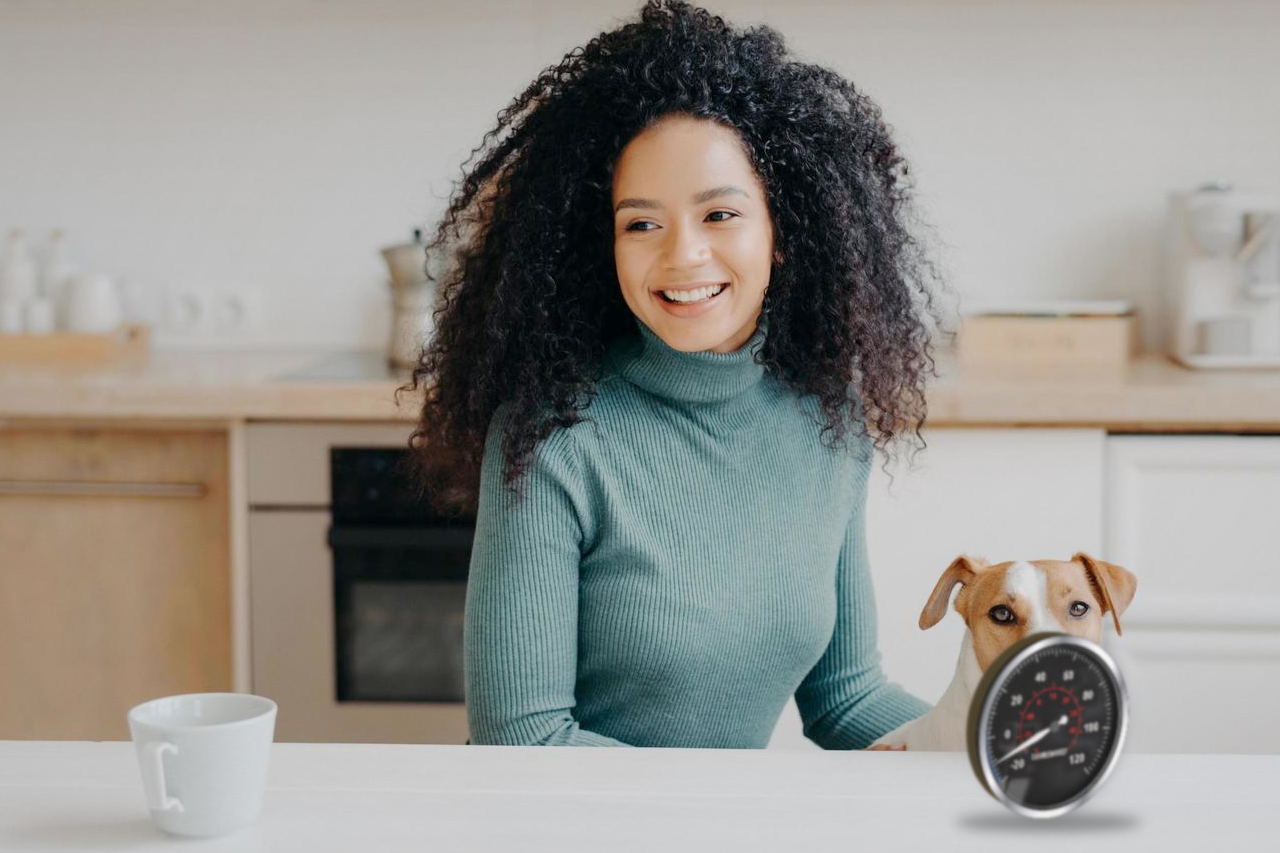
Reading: -10 °F
